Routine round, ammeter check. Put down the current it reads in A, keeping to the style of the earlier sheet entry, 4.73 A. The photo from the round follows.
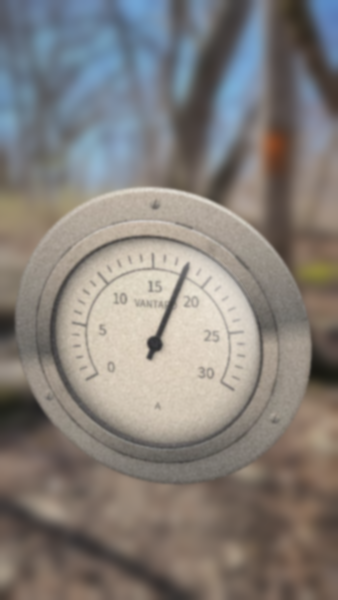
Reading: 18 A
